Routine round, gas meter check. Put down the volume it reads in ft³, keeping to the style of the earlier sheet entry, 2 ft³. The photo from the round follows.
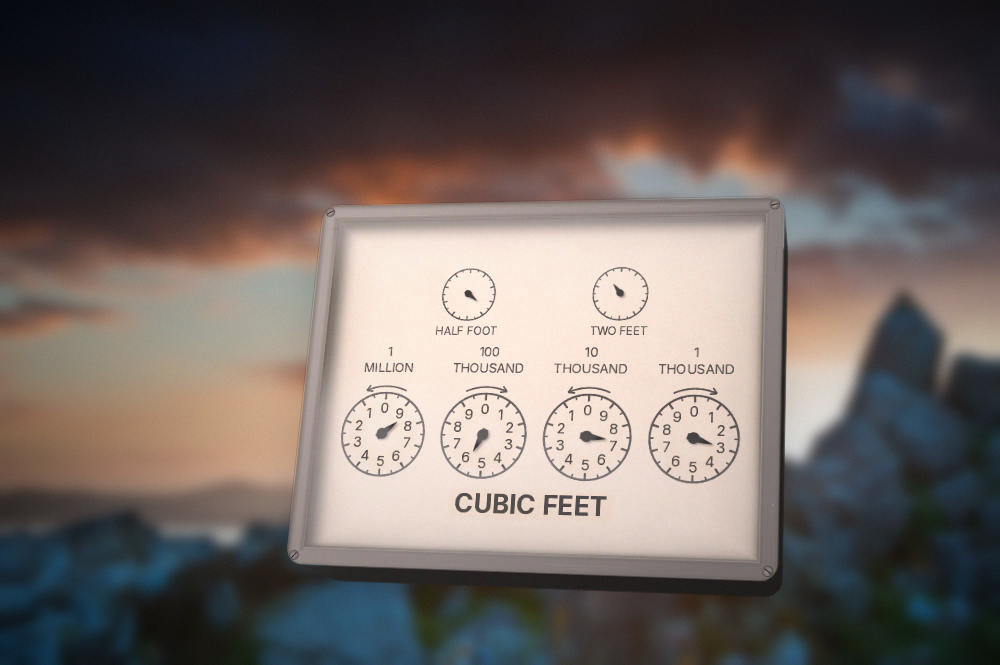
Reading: 857300 ft³
